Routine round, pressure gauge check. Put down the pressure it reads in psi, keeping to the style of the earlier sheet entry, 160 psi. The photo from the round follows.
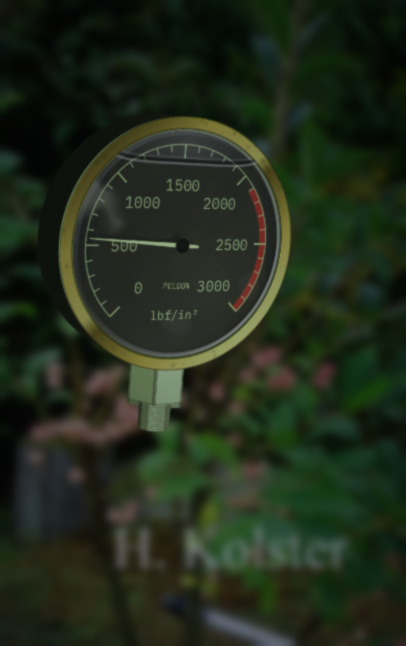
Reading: 550 psi
